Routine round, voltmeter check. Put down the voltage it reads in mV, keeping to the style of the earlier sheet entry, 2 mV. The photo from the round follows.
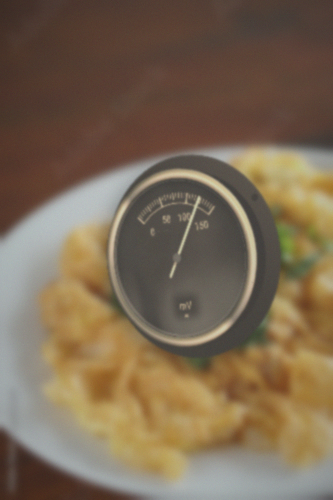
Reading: 125 mV
